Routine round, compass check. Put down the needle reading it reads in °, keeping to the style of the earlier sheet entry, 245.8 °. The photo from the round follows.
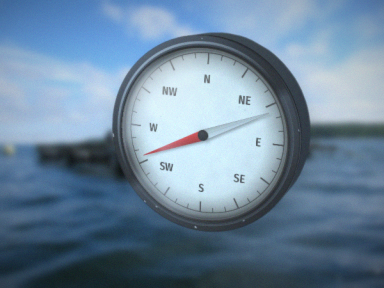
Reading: 245 °
